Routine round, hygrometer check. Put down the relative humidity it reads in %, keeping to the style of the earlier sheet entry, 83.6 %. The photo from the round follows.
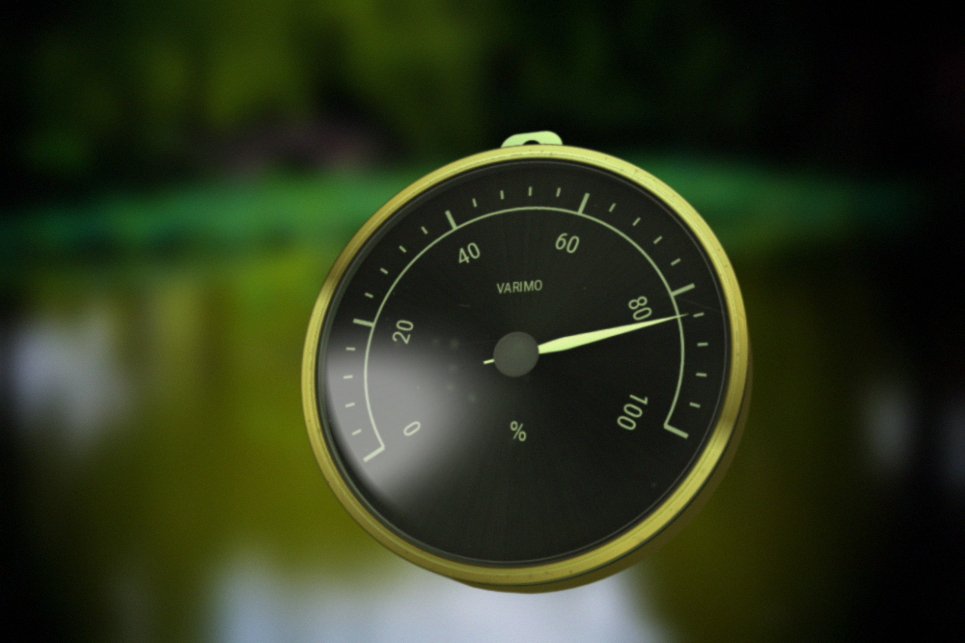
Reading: 84 %
